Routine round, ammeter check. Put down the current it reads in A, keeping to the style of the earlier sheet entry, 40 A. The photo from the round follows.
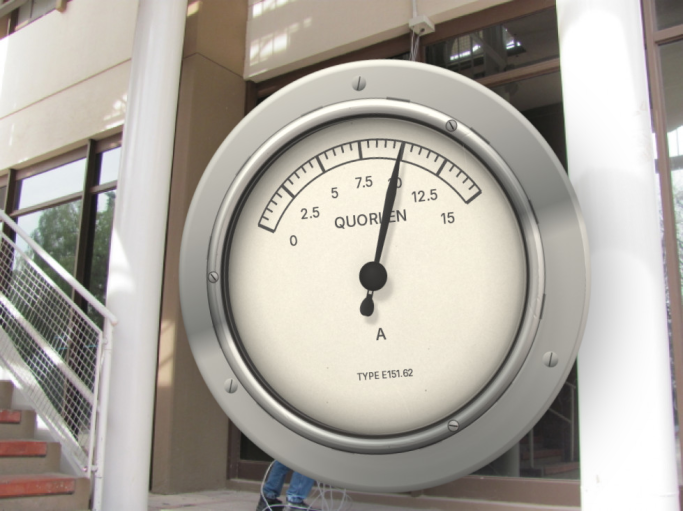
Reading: 10 A
